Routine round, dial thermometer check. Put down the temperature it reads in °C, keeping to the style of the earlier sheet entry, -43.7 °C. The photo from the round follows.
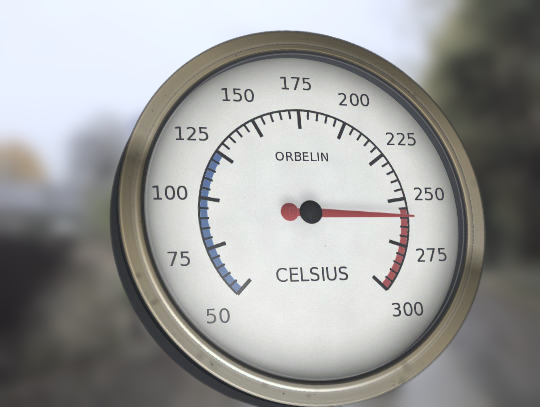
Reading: 260 °C
